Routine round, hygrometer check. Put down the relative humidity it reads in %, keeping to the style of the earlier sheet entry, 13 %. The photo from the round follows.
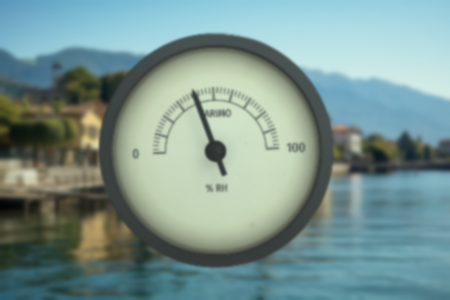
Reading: 40 %
